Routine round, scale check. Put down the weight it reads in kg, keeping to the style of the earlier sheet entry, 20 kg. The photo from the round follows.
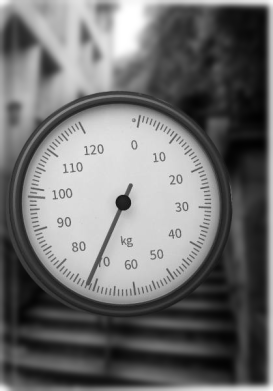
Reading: 72 kg
